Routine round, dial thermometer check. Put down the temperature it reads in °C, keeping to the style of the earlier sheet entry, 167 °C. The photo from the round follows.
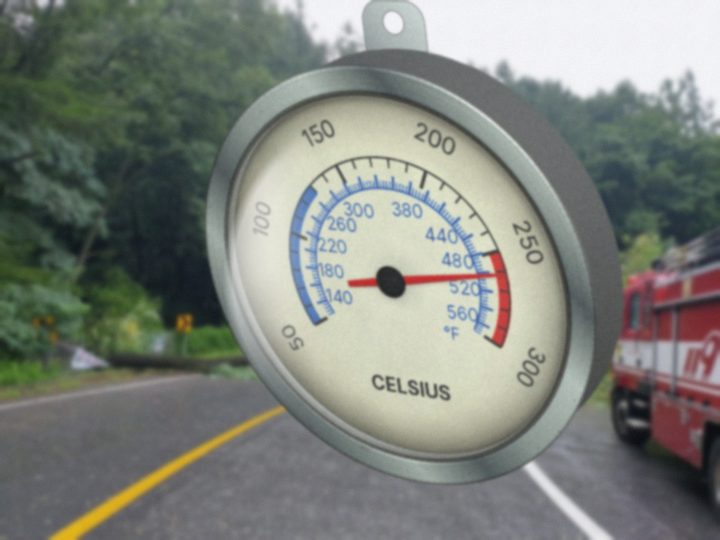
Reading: 260 °C
